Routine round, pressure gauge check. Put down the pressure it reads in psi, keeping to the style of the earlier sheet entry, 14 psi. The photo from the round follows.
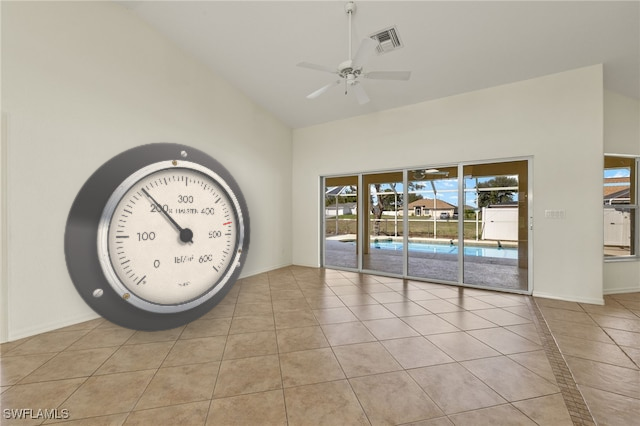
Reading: 200 psi
